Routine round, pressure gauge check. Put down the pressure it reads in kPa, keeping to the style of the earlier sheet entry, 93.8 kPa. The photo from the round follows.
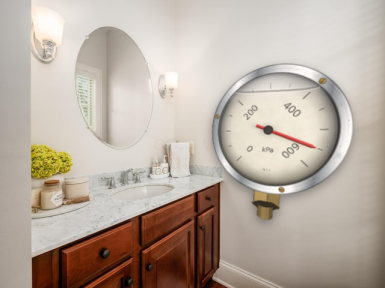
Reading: 550 kPa
